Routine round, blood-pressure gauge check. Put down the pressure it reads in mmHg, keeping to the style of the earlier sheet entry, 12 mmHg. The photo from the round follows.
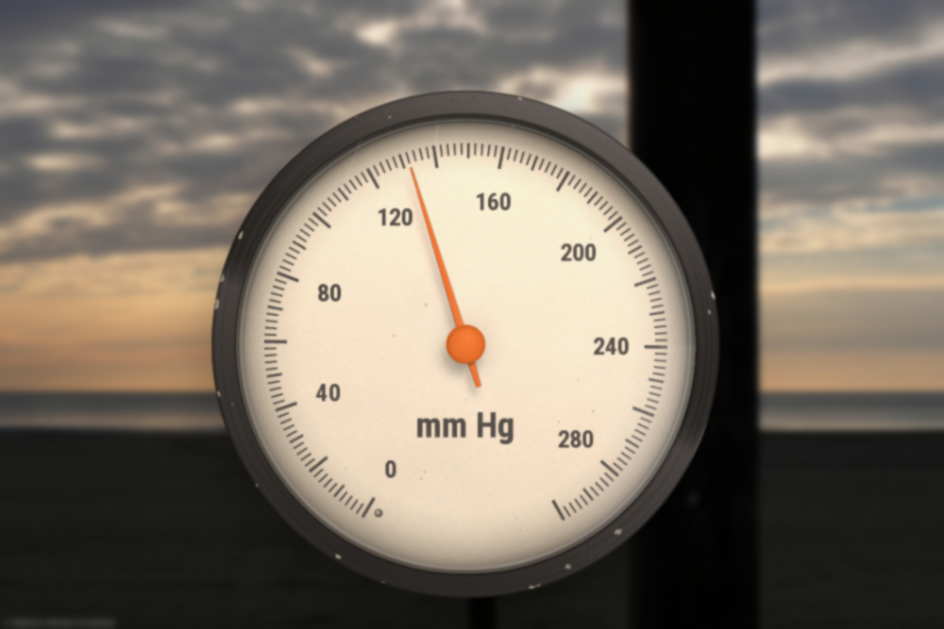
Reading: 132 mmHg
